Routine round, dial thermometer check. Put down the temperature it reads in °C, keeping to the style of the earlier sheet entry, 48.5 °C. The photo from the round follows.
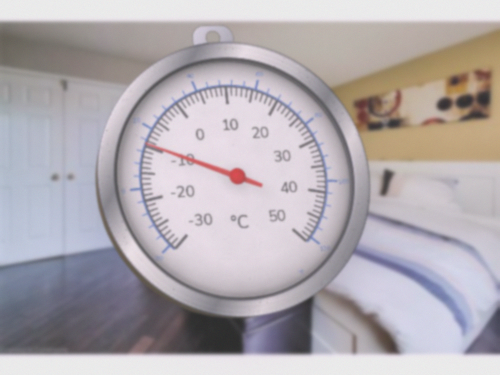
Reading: -10 °C
